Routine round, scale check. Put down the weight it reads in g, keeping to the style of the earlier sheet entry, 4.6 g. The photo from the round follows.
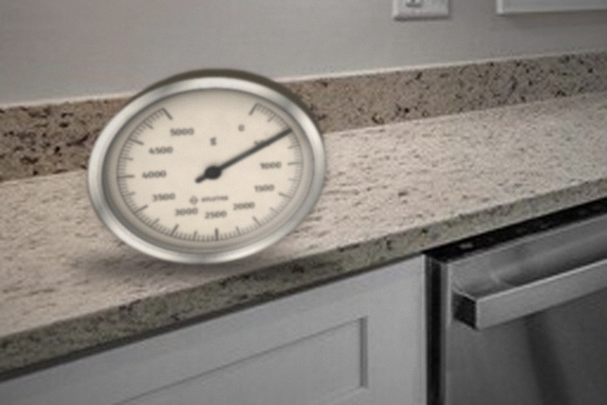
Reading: 500 g
